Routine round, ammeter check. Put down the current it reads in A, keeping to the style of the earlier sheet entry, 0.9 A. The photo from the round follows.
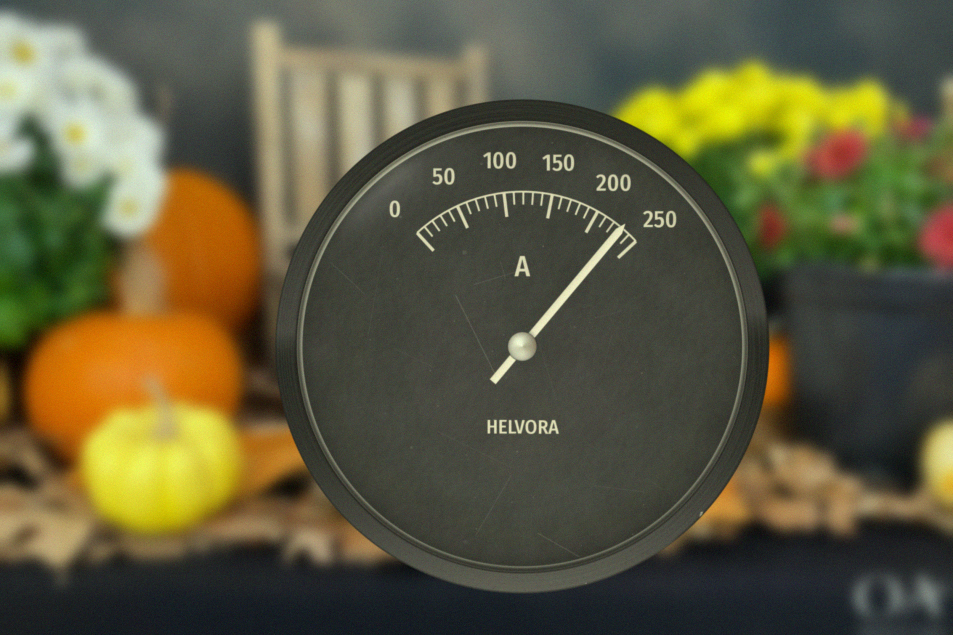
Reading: 230 A
